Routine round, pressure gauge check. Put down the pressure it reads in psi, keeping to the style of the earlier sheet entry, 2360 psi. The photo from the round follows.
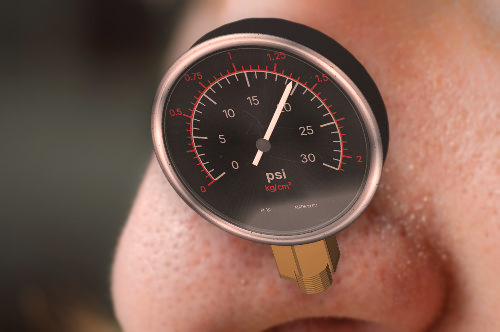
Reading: 19.5 psi
